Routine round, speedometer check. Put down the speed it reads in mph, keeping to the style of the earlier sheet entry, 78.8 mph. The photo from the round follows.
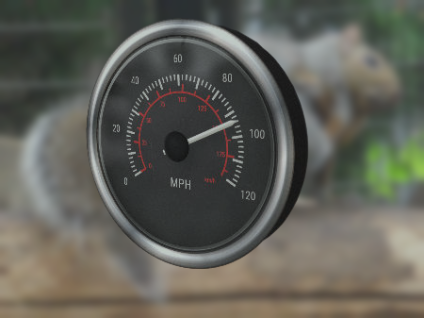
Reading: 94 mph
